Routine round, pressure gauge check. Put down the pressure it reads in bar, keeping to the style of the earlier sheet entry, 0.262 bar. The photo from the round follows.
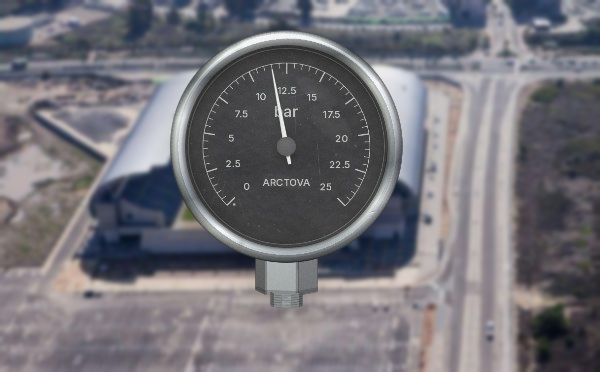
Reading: 11.5 bar
